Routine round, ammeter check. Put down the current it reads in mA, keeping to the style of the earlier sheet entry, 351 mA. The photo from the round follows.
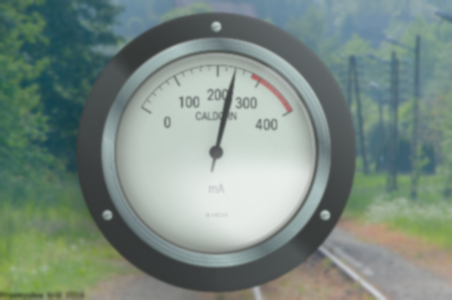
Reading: 240 mA
